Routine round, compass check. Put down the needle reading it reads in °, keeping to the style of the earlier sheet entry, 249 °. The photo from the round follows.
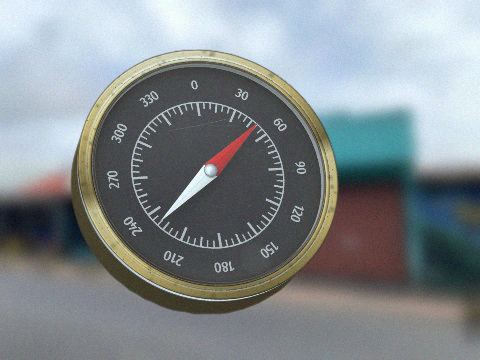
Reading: 50 °
